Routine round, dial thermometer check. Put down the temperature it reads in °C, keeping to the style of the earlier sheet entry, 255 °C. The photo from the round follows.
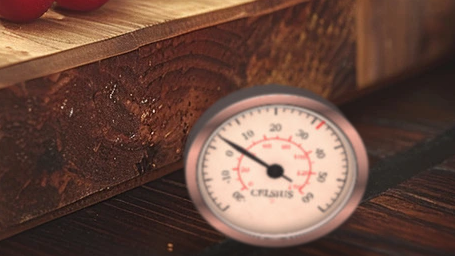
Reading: 4 °C
